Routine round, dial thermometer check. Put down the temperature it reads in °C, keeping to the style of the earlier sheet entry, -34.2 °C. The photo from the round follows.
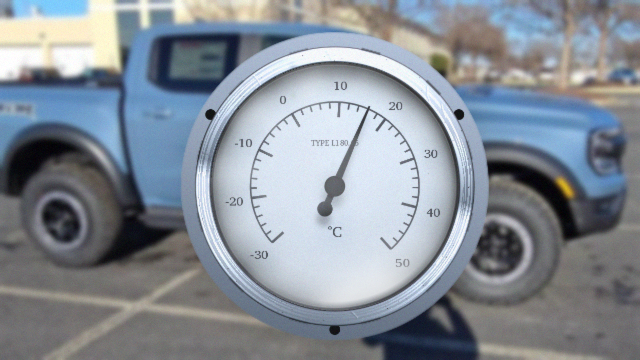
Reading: 16 °C
